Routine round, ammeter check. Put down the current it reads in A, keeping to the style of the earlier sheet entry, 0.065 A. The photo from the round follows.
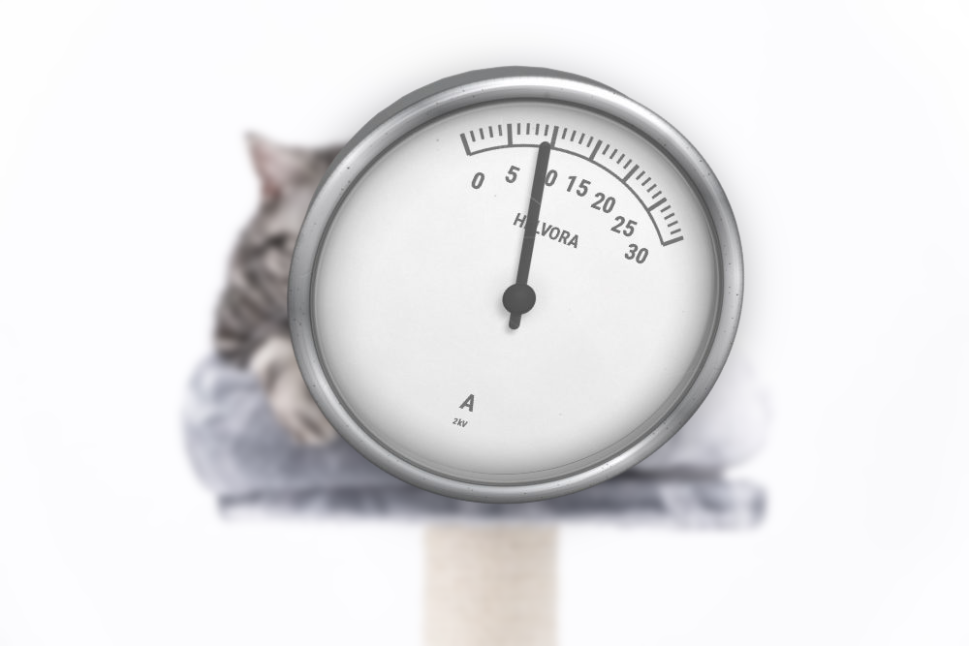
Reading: 9 A
